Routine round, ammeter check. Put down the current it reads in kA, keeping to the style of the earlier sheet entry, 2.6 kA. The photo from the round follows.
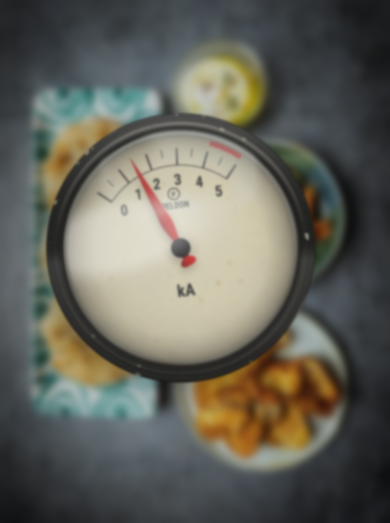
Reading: 1.5 kA
